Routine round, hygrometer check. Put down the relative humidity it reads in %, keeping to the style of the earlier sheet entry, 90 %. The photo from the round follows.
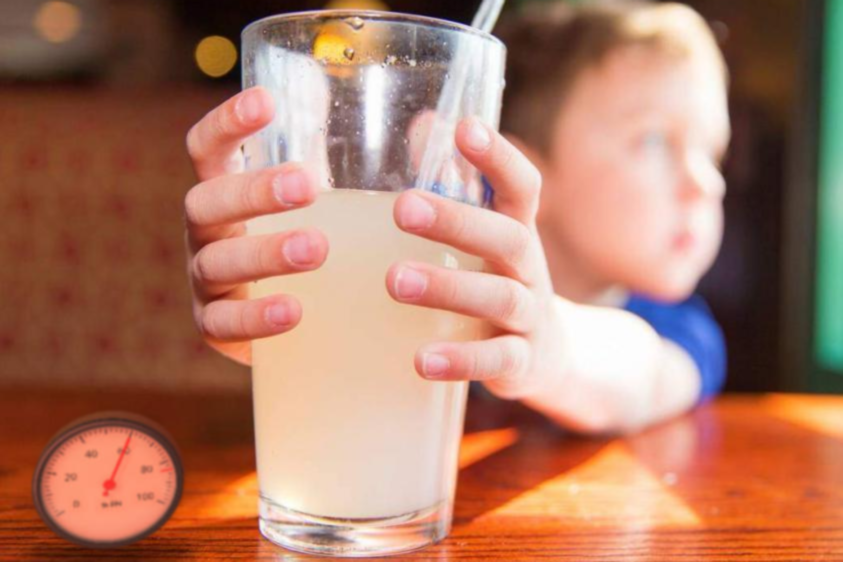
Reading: 60 %
